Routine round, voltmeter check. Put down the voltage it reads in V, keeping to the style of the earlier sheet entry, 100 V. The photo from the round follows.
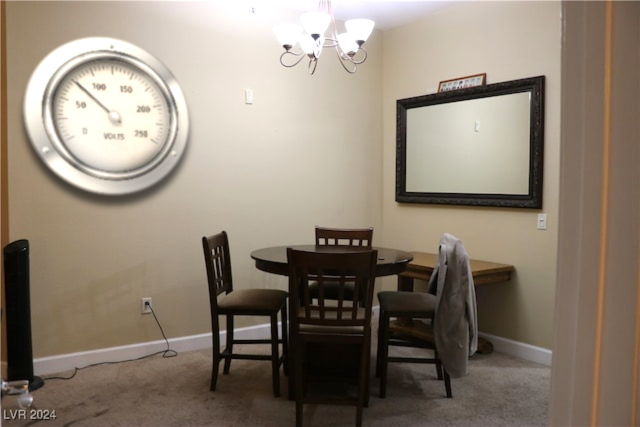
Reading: 75 V
